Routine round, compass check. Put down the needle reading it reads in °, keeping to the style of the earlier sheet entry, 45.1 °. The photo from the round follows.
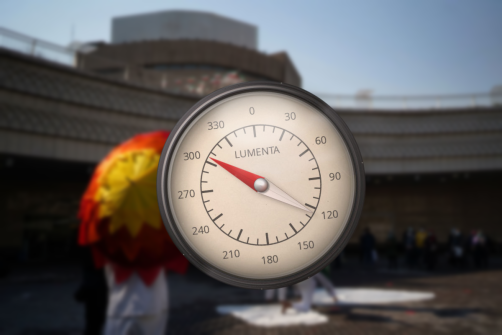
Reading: 305 °
